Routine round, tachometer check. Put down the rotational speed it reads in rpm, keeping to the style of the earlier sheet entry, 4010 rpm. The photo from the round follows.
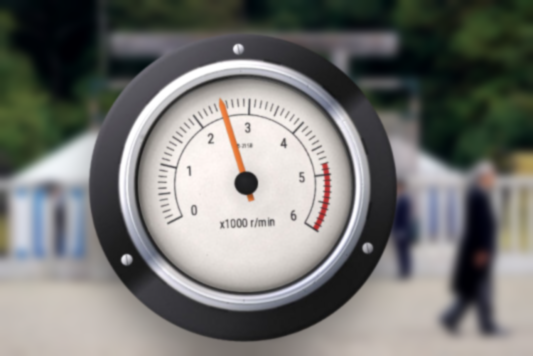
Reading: 2500 rpm
